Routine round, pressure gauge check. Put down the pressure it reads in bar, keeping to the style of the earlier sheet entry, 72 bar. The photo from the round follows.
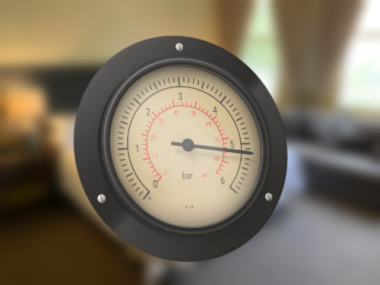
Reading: 5.2 bar
